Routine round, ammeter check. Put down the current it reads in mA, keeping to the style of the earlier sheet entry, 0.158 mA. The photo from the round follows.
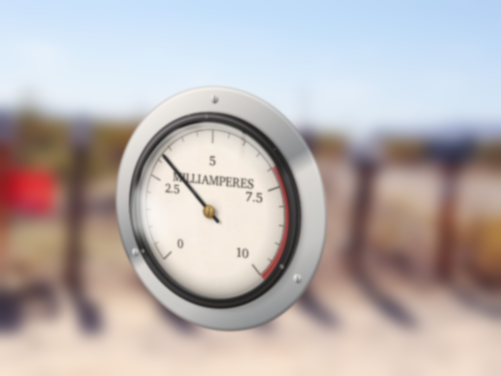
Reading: 3.25 mA
